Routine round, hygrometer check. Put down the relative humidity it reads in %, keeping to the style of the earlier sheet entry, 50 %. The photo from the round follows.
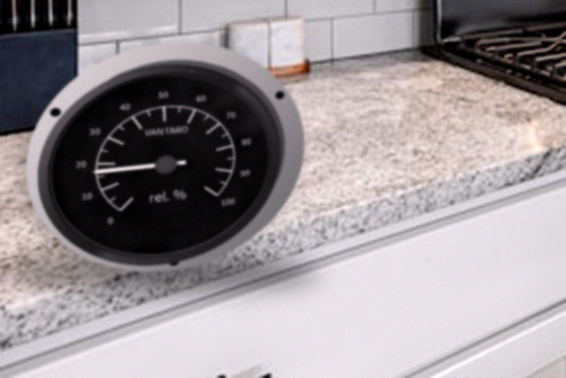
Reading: 17.5 %
